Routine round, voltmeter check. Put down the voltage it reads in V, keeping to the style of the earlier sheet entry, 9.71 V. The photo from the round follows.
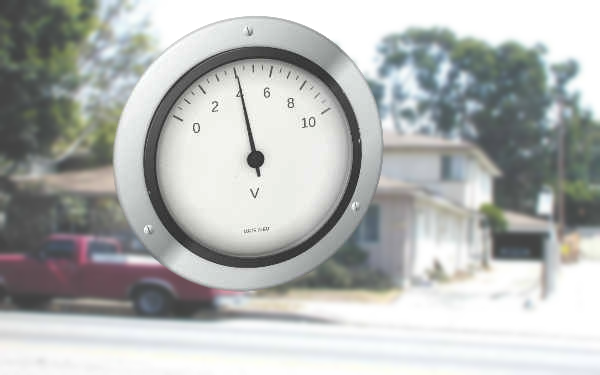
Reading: 4 V
